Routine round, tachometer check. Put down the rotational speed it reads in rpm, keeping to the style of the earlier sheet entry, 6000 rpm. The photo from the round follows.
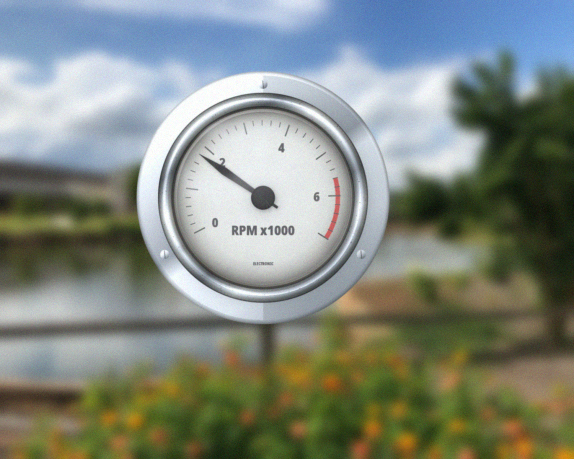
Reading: 1800 rpm
